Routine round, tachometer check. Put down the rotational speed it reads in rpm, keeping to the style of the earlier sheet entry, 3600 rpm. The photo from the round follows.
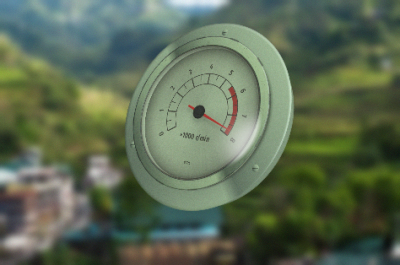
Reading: 7750 rpm
